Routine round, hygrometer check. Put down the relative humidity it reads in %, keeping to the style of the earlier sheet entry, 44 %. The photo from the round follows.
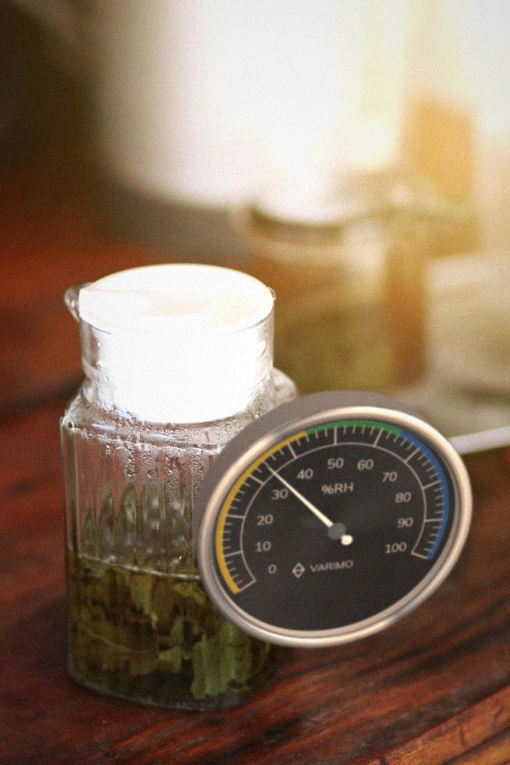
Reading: 34 %
